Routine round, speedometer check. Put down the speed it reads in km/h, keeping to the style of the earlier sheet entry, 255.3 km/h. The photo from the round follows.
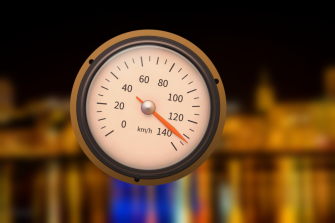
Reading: 132.5 km/h
